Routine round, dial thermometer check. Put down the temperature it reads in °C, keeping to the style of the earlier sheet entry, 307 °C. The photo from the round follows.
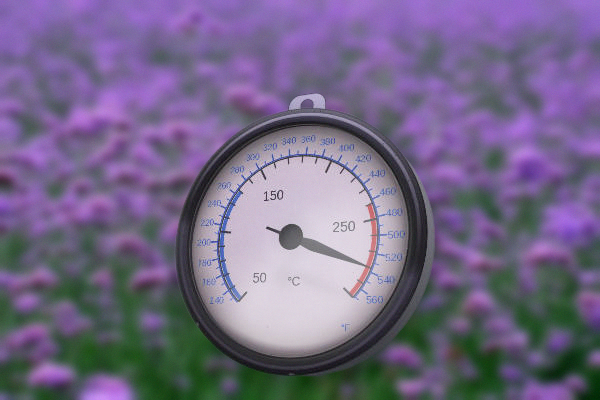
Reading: 280 °C
